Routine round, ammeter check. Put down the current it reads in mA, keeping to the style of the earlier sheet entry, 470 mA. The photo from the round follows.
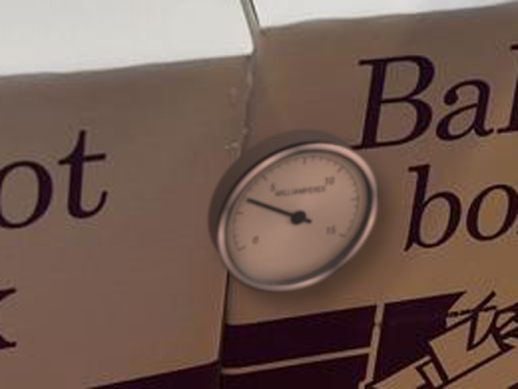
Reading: 3.5 mA
